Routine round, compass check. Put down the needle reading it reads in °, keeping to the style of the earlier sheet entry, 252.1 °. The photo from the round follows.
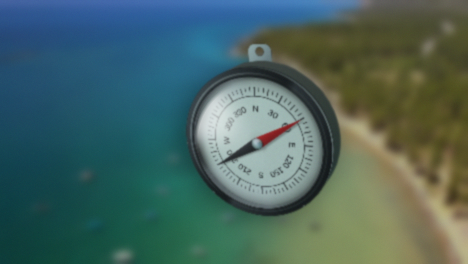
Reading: 60 °
